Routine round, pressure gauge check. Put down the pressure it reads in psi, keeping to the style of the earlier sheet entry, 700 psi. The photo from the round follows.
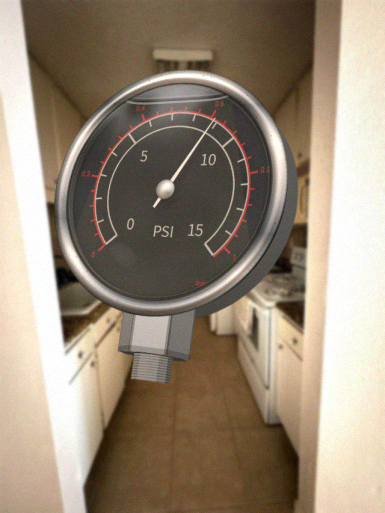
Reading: 9 psi
